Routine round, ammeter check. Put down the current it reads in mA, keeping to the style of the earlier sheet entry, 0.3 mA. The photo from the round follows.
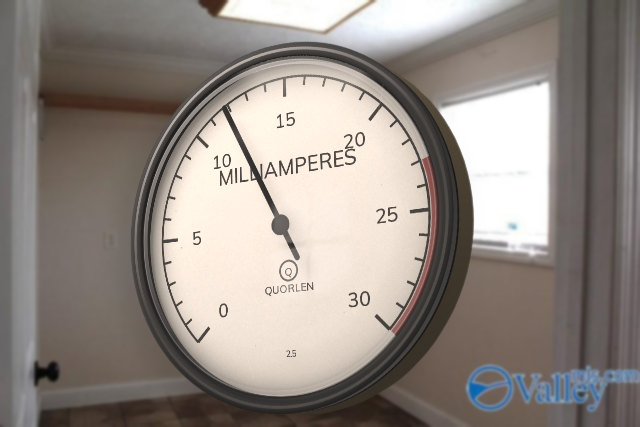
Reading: 12 mA
